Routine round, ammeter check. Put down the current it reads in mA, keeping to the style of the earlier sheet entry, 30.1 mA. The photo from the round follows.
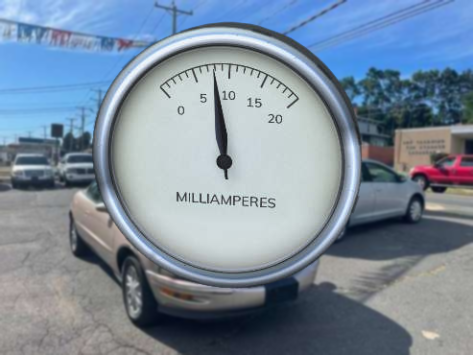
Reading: 8 mA
